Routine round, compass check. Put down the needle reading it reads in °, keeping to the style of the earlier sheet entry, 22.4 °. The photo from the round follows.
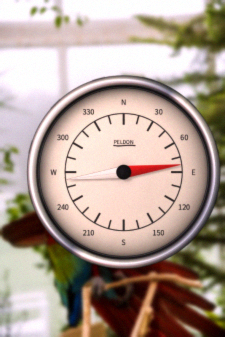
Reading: 82.5 °
